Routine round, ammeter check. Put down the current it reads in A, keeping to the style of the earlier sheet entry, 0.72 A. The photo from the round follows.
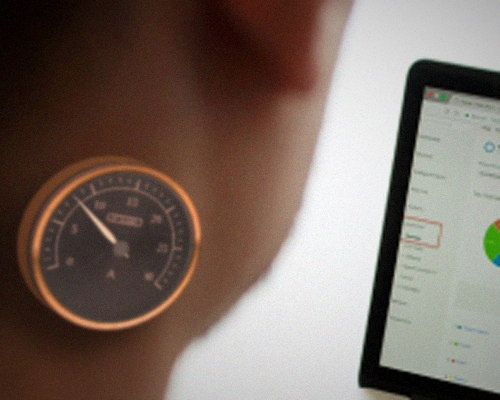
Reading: 8 A
